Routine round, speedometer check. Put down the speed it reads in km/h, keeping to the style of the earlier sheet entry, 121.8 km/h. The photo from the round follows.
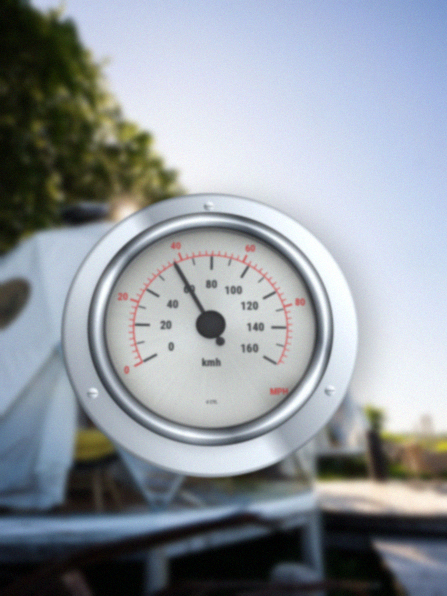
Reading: 60 km/h
